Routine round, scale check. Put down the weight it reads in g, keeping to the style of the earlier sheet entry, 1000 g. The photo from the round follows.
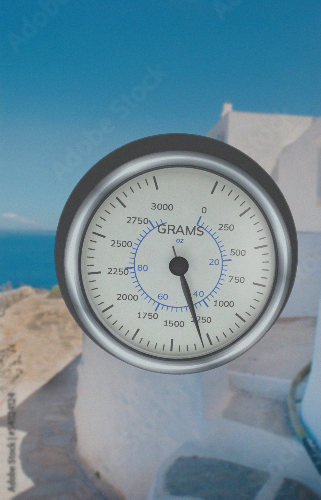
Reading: 1300 g
